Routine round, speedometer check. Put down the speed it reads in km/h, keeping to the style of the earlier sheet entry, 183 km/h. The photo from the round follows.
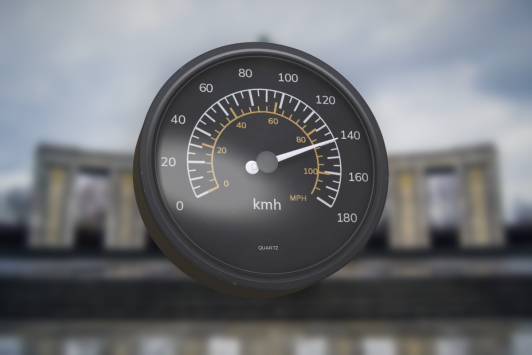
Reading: 140 km/h
